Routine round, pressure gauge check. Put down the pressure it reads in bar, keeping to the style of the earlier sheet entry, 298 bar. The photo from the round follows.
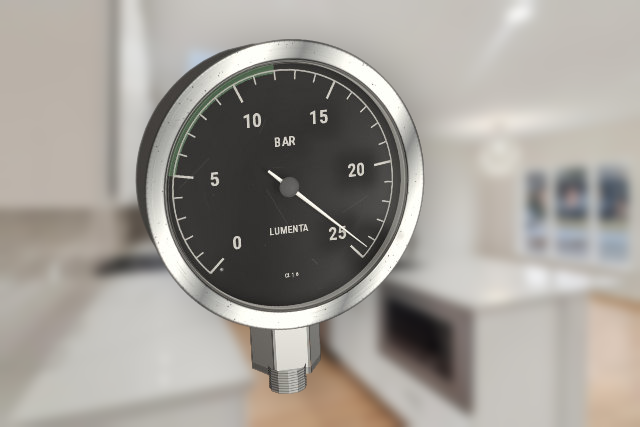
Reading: 24.5 bar
